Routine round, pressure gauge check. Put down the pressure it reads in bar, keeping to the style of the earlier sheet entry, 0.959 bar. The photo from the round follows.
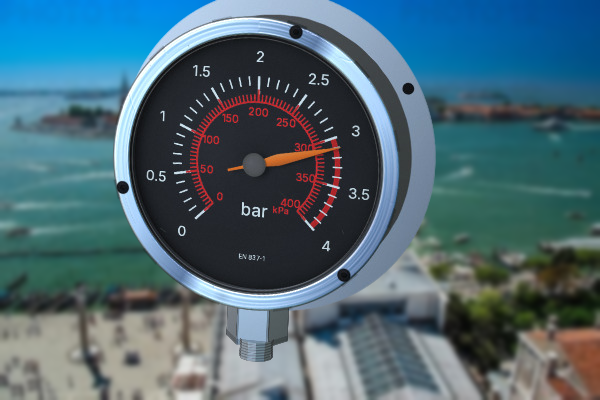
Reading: 3.1 bar
